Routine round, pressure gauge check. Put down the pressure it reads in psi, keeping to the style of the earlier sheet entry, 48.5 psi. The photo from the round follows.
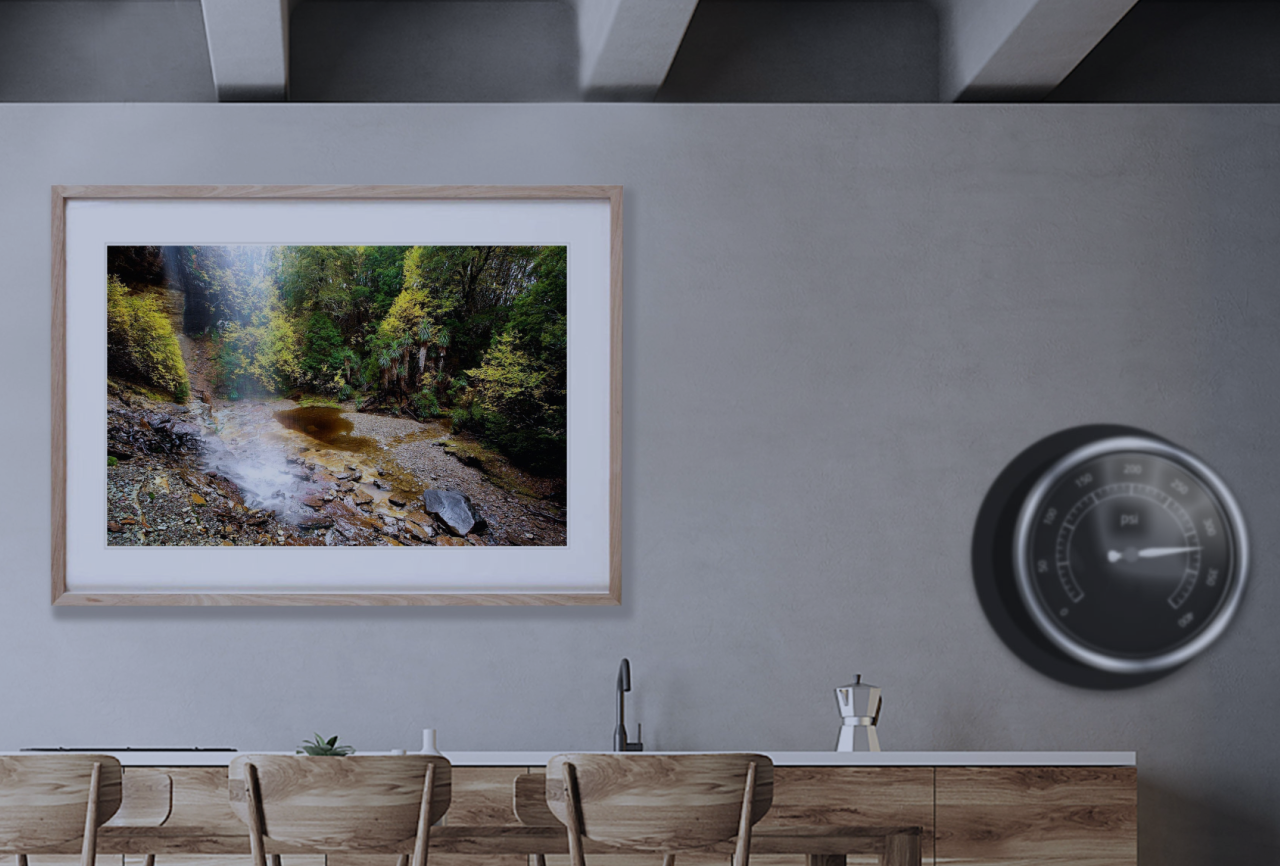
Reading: 320 psi
